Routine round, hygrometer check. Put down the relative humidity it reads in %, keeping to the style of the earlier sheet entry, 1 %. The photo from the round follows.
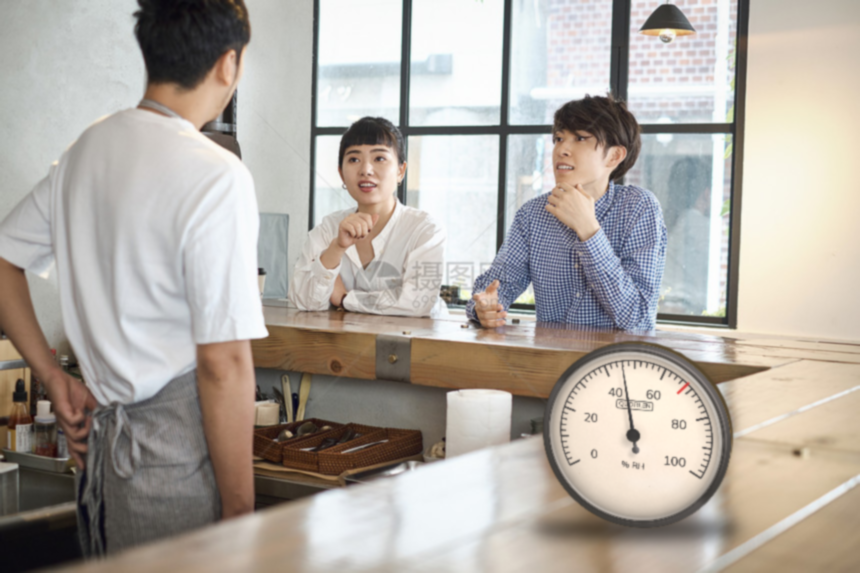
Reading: 46 %
